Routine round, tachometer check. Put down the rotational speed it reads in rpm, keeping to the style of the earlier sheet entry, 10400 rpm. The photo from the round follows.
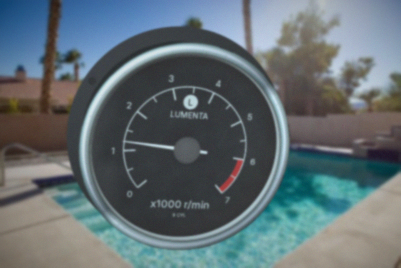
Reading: 1250 rpm
